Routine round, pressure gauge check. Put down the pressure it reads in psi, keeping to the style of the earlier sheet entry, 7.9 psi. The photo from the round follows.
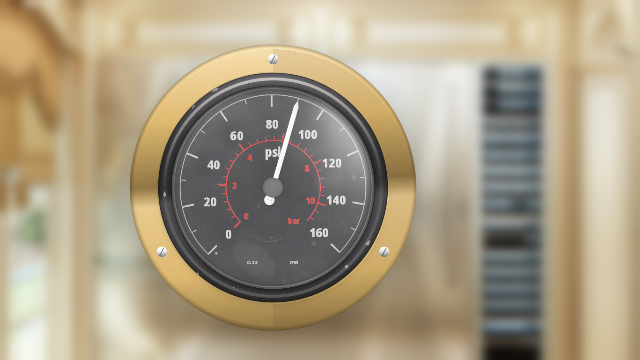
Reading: 90 psi
